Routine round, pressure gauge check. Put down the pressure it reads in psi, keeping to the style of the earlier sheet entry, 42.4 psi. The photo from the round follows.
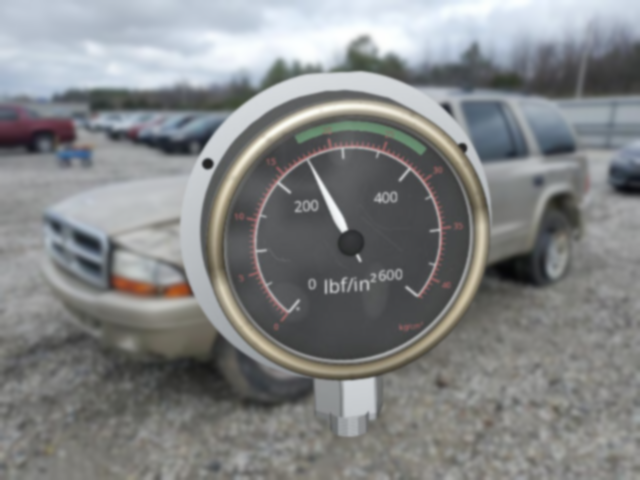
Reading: 250 psi
